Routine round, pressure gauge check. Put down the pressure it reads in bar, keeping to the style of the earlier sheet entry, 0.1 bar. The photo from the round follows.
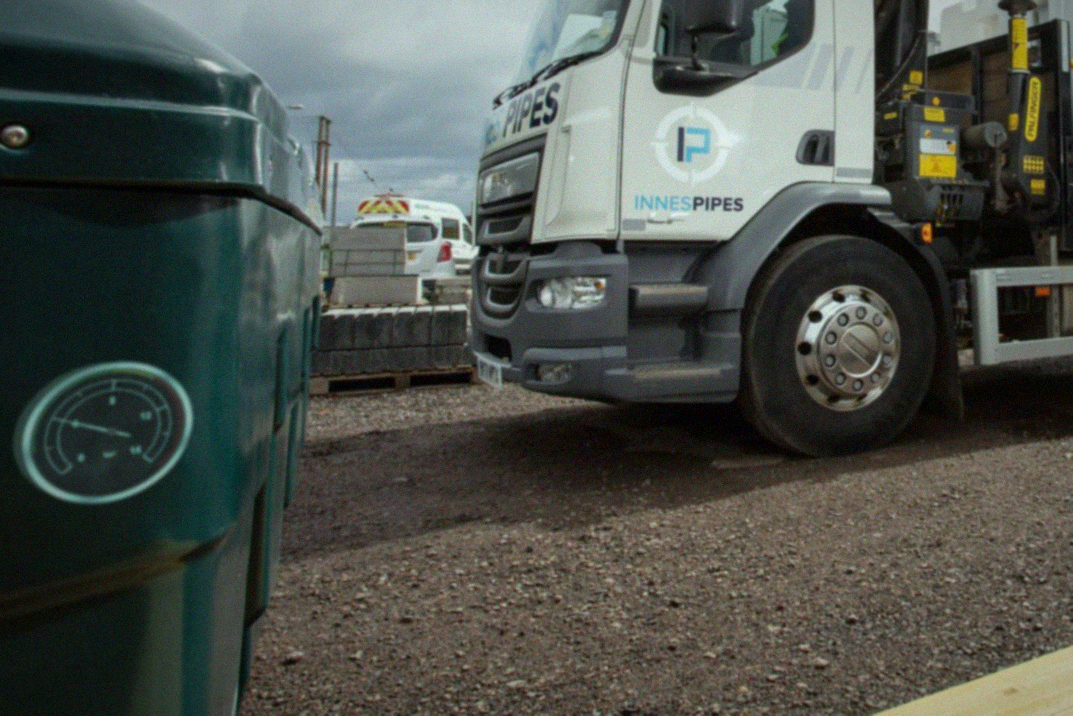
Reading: 4 bar
